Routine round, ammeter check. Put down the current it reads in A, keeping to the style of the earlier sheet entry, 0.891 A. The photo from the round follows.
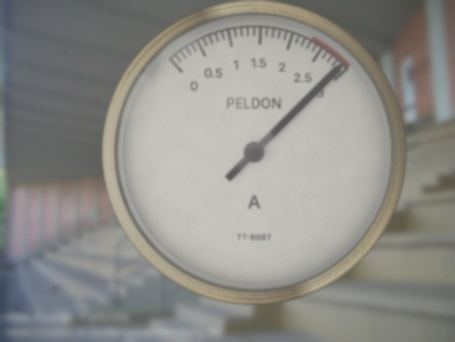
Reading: 2.9 A
